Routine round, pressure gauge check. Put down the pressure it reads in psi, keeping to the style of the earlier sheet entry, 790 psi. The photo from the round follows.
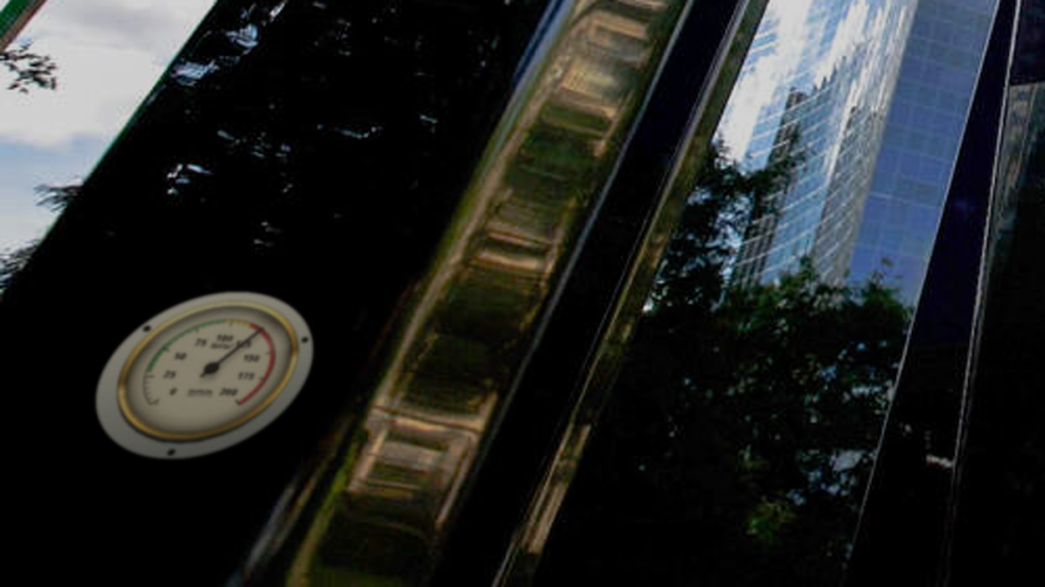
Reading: 125 psi
